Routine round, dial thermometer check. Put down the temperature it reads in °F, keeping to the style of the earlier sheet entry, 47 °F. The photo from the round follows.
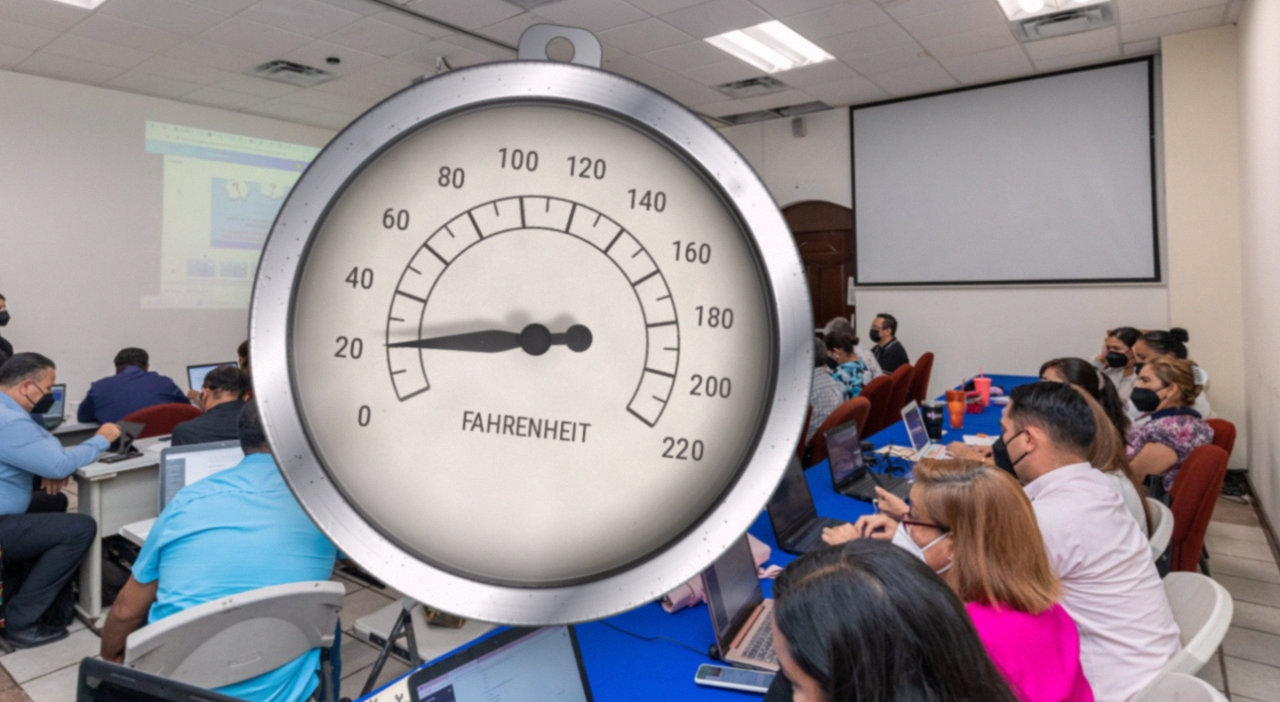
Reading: 20 °F
